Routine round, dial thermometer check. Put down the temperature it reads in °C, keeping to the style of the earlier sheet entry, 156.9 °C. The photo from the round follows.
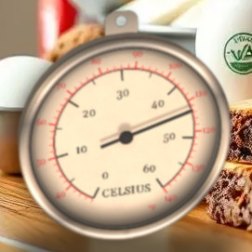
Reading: 45 °C
